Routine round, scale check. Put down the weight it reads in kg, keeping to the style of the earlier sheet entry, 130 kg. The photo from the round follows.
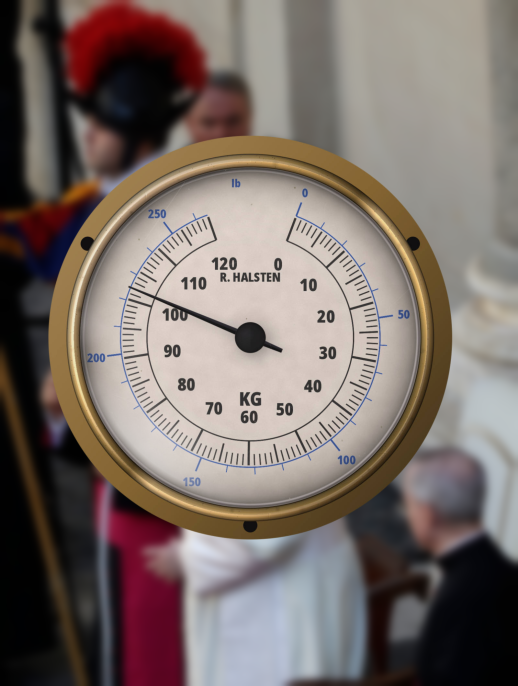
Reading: 102 kg
